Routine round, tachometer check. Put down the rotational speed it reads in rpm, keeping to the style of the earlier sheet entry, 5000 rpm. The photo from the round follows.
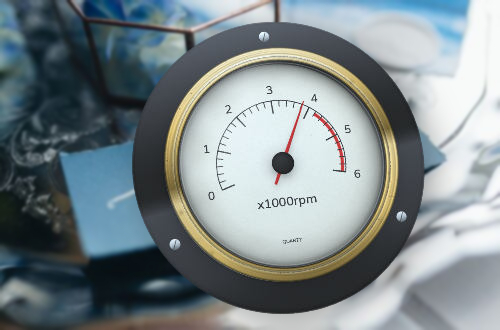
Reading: 3800 rpm
